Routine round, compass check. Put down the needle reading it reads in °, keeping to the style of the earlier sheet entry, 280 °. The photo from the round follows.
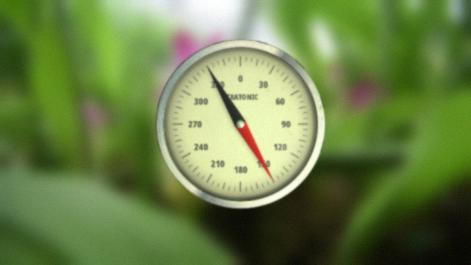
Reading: 150 °
